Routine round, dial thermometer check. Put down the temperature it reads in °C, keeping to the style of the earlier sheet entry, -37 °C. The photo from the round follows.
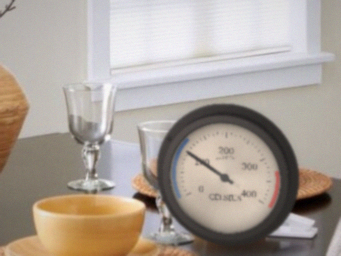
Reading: 100 °C
